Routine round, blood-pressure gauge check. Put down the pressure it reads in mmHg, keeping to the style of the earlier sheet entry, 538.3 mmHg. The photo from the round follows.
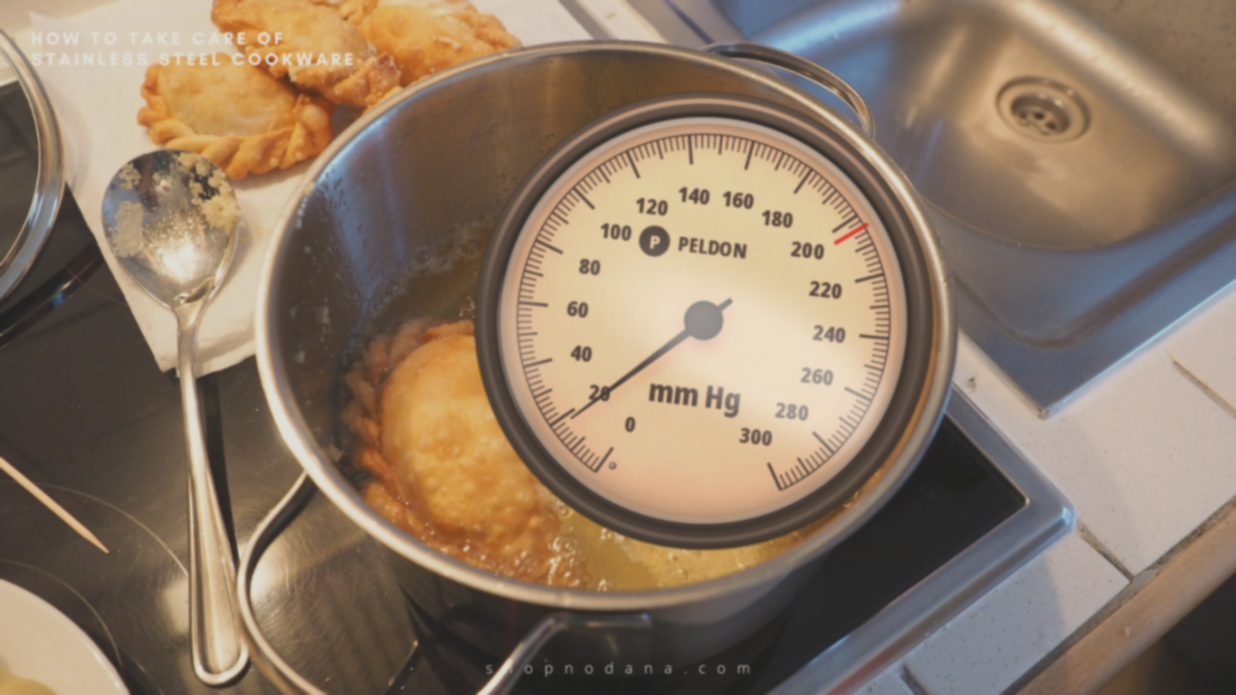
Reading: 18 mmHg
